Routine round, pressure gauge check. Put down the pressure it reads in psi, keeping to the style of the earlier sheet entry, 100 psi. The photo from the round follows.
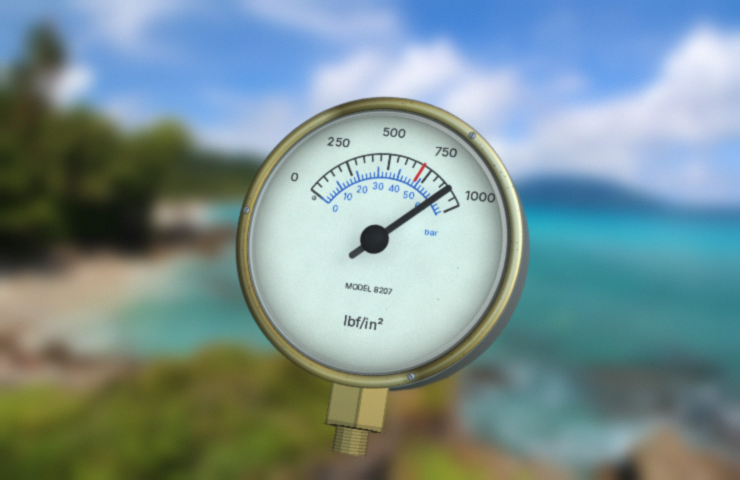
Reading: 900 psi
